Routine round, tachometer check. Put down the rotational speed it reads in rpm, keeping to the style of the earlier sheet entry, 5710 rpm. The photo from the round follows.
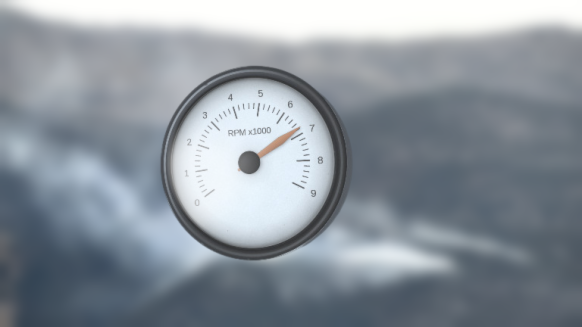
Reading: 6800 rpm
